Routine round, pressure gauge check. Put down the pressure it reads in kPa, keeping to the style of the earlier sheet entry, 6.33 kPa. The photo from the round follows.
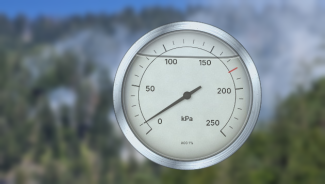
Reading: 10 kPa
